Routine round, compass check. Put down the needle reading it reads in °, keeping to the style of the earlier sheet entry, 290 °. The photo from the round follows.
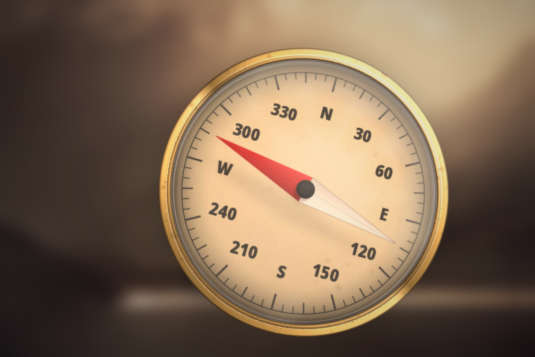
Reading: 285 °
